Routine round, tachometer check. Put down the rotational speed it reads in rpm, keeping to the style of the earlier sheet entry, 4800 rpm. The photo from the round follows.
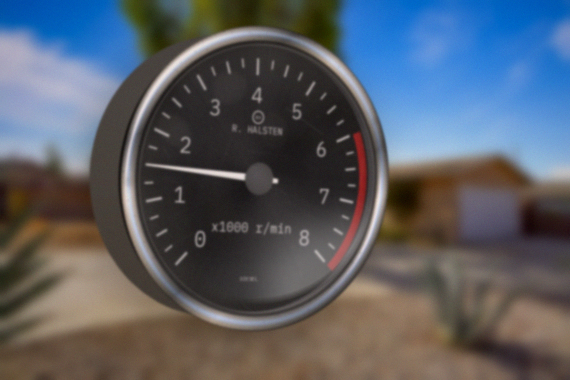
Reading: 1500 rpm
